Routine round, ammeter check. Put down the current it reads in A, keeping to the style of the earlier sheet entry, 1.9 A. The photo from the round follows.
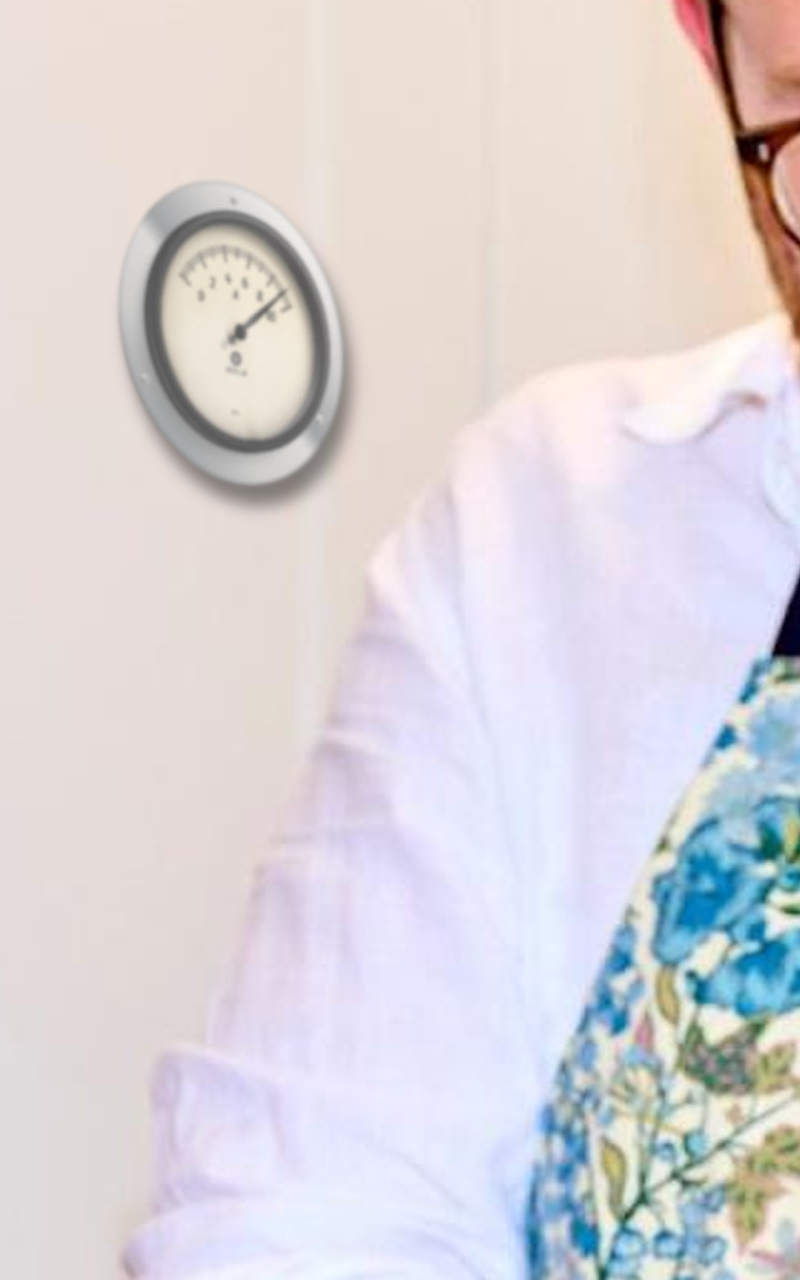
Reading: 9 A
